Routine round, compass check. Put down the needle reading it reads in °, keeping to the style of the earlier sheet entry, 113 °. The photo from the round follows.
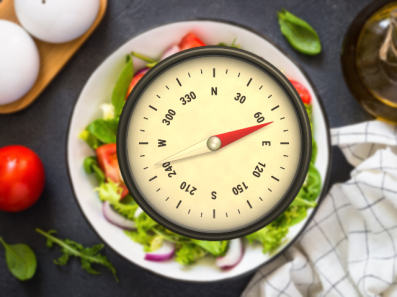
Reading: 70 °
